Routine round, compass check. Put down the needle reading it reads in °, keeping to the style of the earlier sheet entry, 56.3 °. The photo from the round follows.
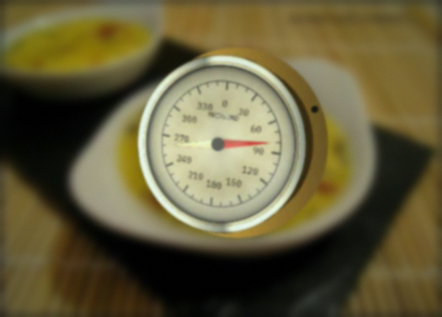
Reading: 80 °
